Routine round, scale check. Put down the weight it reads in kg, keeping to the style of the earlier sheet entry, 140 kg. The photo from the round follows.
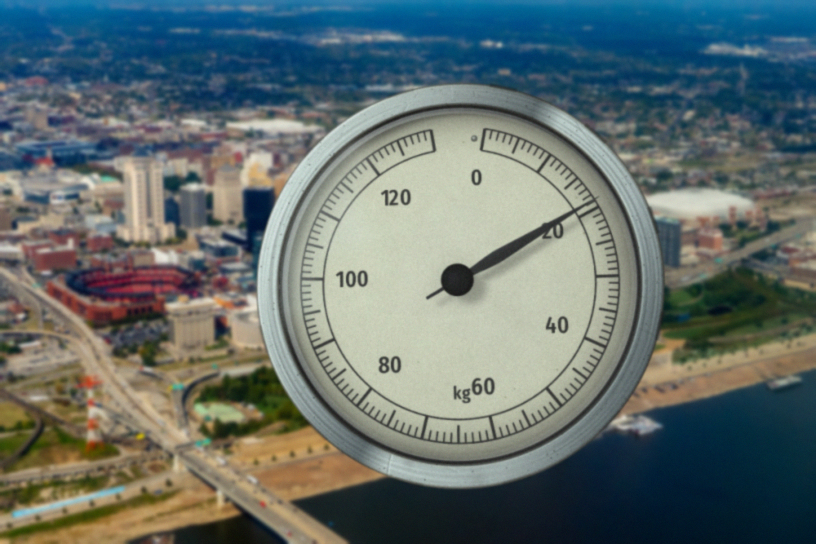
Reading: 19 kg
